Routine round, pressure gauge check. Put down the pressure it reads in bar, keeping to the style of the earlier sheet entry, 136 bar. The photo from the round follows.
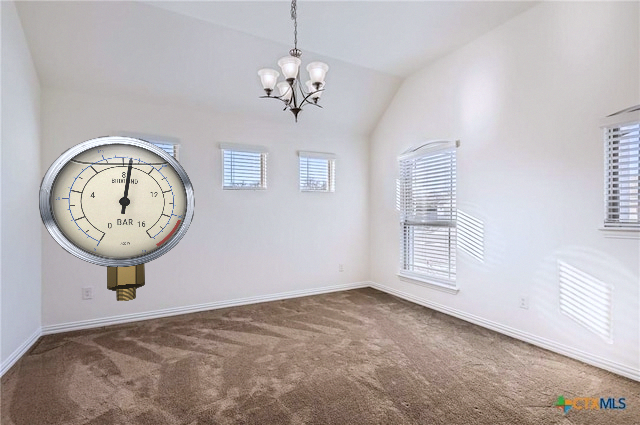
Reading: 8.5 bar
